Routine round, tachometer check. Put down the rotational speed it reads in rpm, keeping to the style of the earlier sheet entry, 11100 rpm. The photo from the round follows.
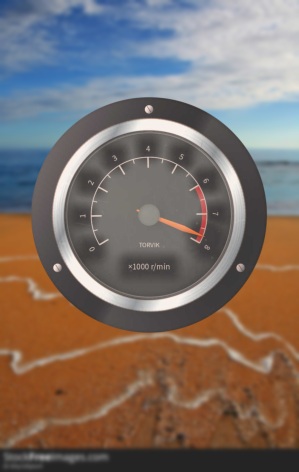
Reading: 7750 rpm
